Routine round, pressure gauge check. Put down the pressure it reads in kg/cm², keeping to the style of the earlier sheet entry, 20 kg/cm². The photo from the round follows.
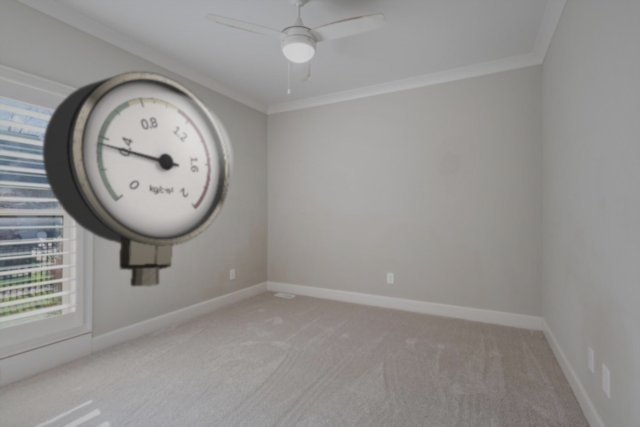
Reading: 0.35 kg/cm²
